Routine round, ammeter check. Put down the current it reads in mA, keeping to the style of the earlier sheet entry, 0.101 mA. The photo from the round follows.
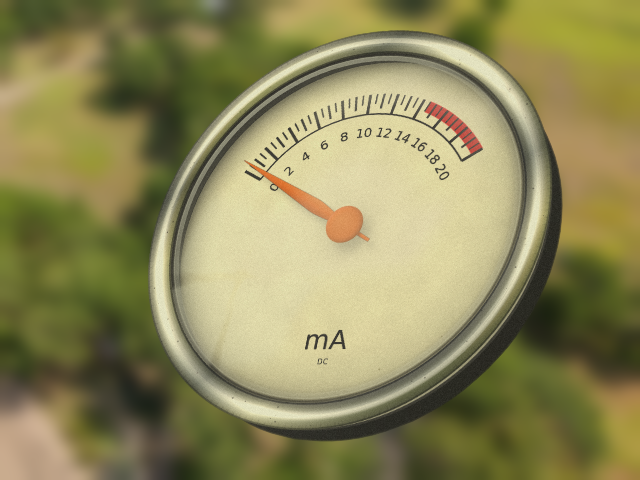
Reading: 0.5 mA
